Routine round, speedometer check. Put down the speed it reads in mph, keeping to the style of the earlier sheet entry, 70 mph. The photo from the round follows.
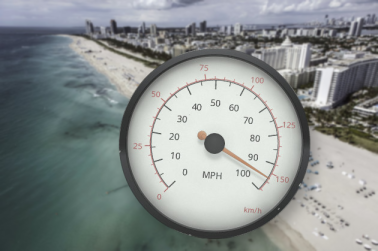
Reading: 95 mph
